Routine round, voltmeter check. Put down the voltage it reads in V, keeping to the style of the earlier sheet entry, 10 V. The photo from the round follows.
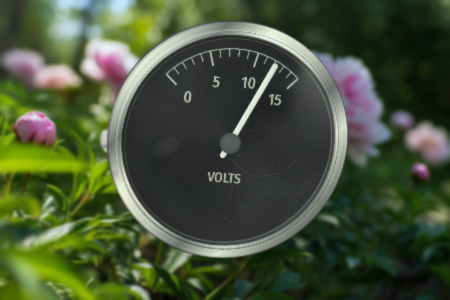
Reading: 12 V
